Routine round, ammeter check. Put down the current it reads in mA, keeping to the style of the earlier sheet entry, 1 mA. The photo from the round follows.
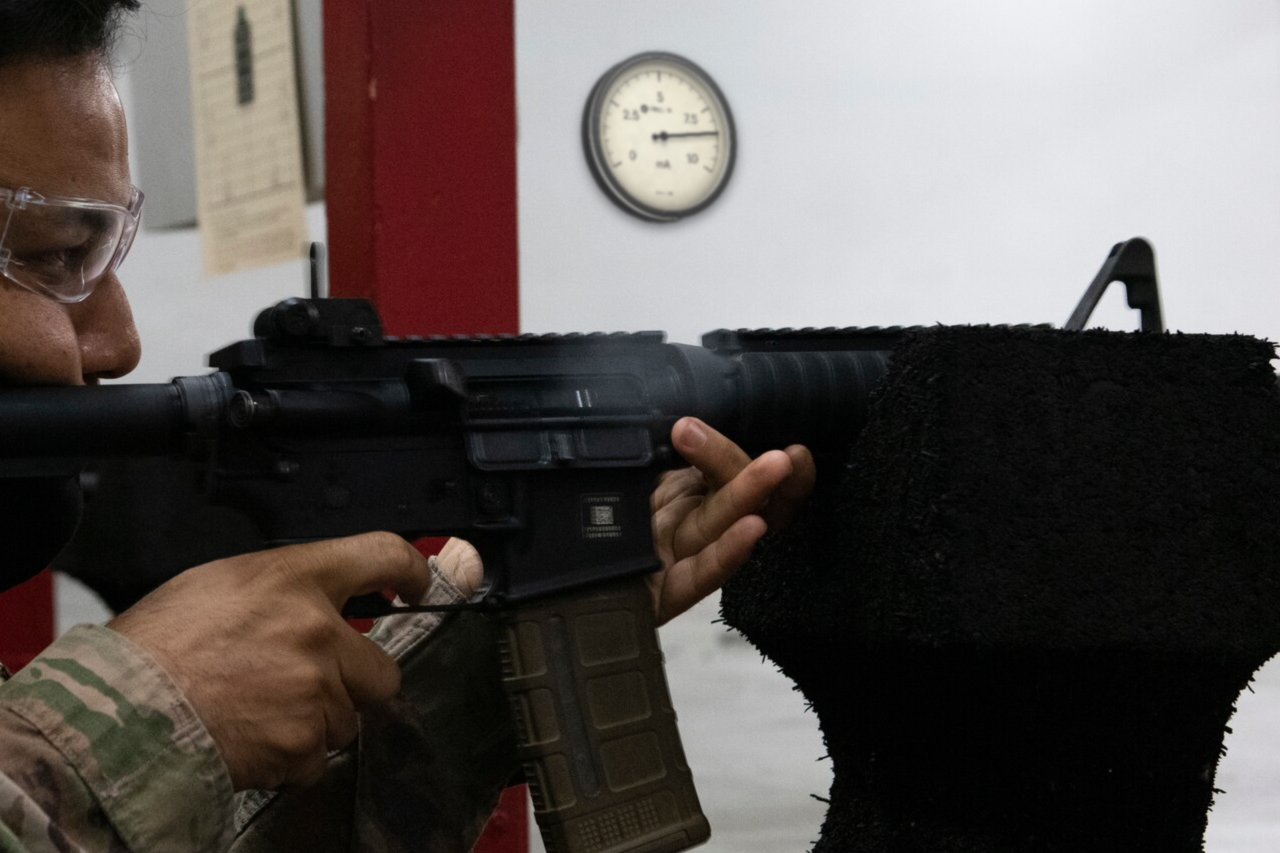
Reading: 8.5 mA
